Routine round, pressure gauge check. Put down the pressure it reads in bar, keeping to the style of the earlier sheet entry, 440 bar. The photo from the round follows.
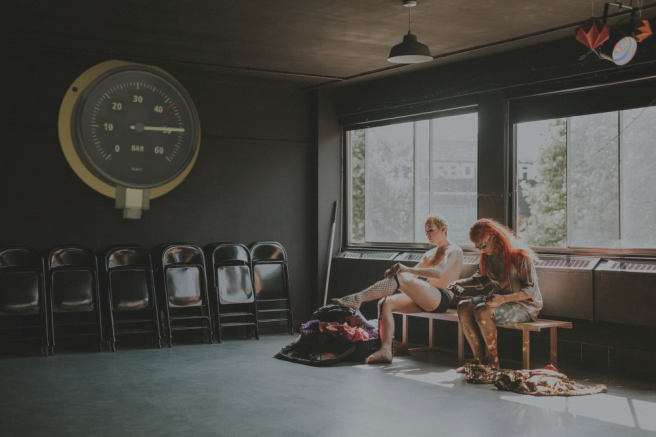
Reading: 50 bar
